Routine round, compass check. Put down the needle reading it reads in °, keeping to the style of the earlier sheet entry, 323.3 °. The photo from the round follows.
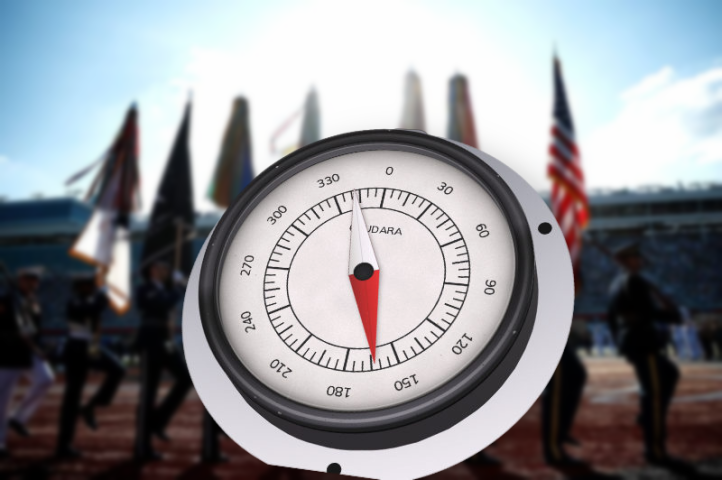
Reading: 162.5 °
